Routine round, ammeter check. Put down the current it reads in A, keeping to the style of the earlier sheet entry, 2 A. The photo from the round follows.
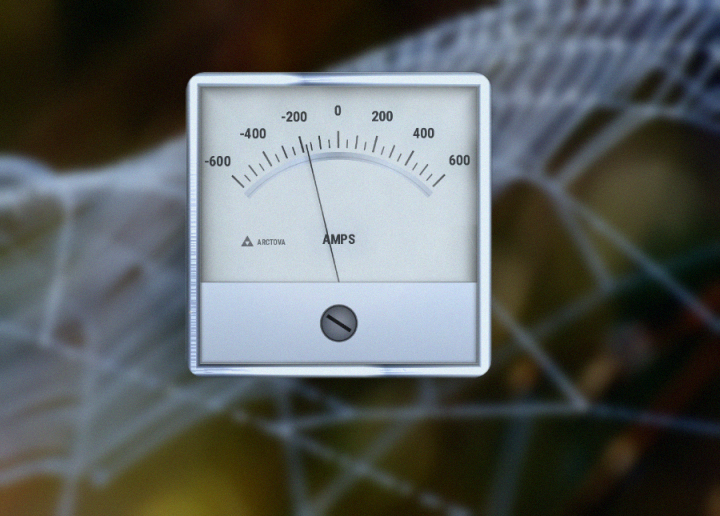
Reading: -175 A
